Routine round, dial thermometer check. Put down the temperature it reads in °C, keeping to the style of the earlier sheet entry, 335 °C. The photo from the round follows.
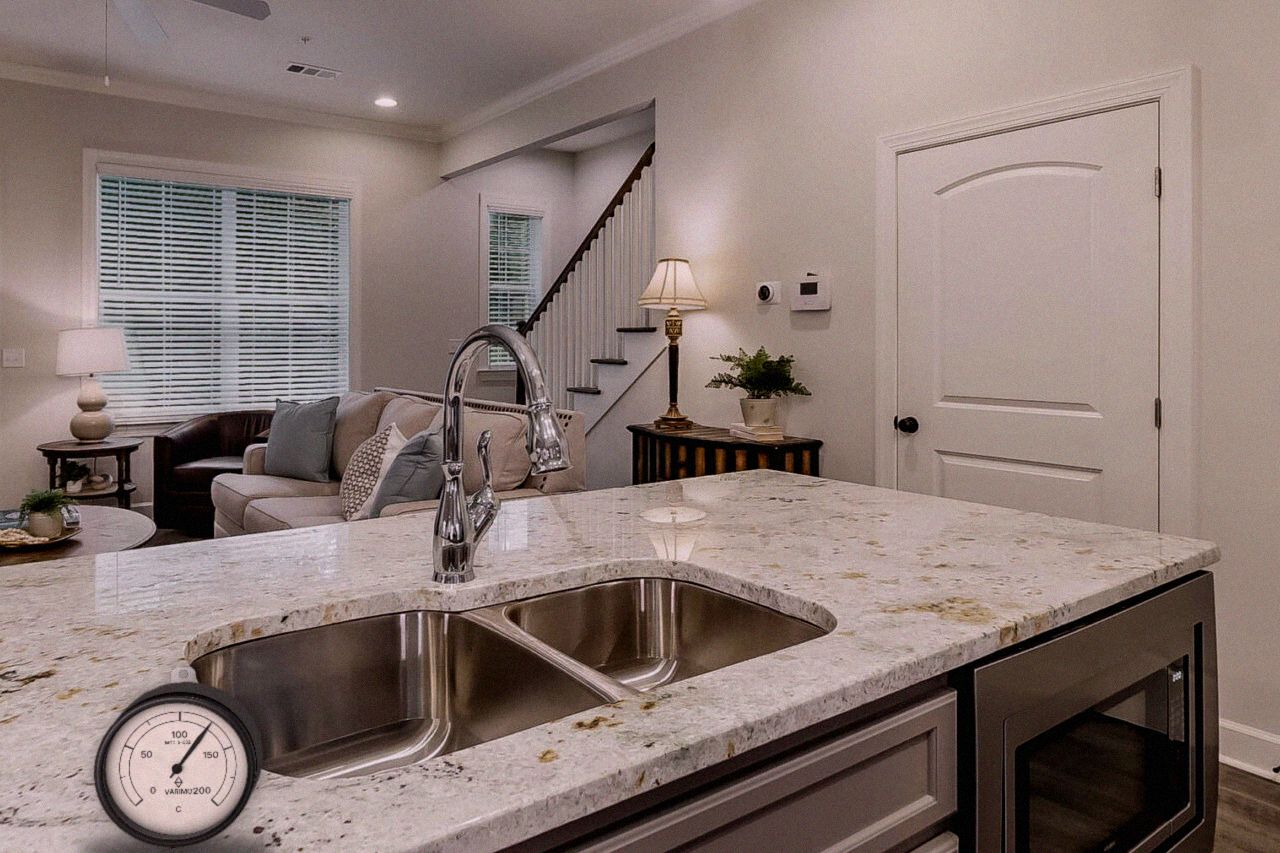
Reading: 125 °C
